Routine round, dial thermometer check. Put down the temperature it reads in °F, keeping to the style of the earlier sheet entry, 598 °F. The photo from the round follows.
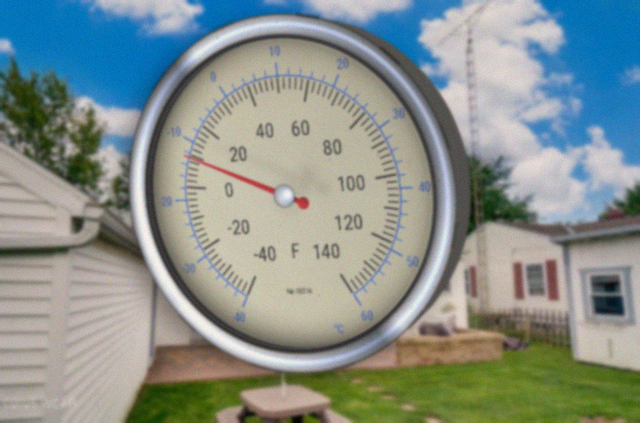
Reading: 10 °F
